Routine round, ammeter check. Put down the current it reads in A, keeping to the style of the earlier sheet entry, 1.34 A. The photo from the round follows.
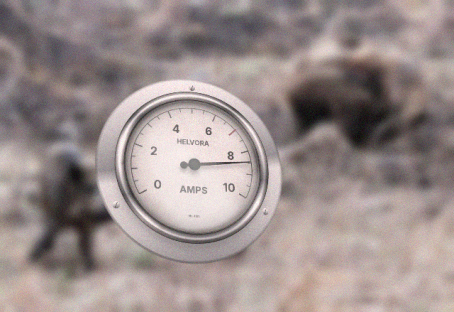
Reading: 8.5 A
